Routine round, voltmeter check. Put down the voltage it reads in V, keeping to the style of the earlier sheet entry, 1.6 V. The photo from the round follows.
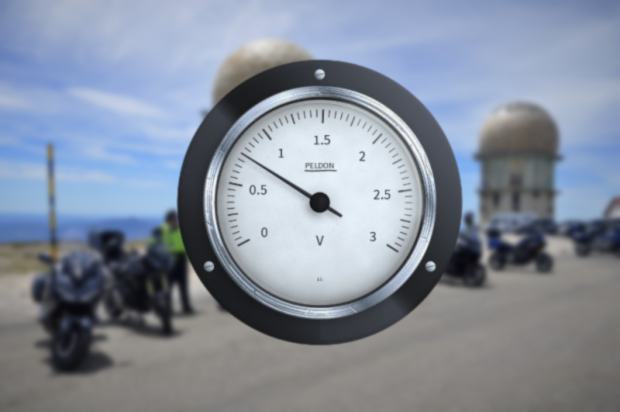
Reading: 0.75 V
